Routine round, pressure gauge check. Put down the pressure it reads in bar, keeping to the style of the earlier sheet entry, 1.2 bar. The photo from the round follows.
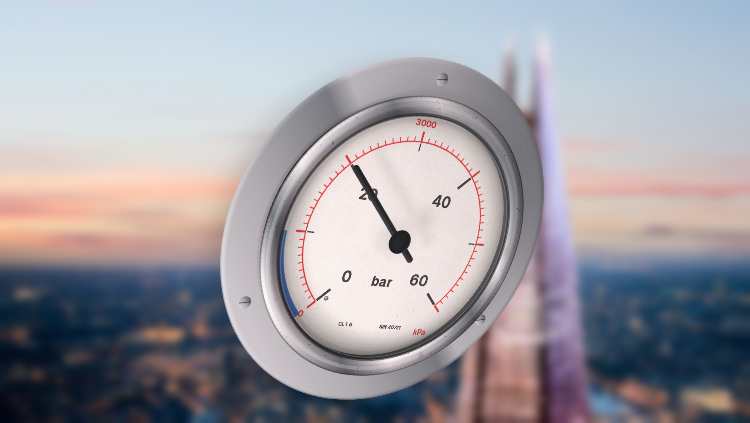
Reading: 20 bar
